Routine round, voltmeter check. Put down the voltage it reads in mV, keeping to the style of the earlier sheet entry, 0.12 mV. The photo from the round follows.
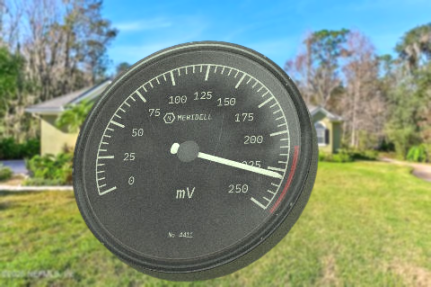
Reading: 230 mV
